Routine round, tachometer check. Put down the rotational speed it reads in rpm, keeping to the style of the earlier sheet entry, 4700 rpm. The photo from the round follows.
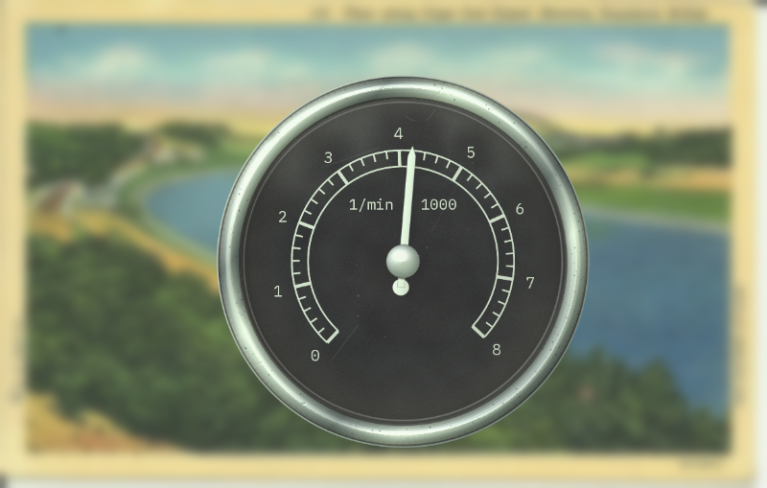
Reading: 4200 rpm
